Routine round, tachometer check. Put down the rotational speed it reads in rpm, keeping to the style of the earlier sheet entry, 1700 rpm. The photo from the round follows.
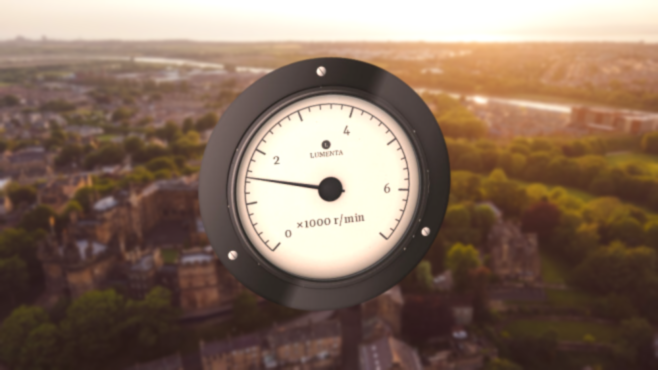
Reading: 1500 rpm
